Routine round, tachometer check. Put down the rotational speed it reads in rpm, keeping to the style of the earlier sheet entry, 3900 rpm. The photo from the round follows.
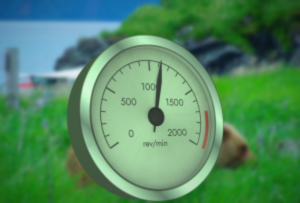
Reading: 1100 rpm
